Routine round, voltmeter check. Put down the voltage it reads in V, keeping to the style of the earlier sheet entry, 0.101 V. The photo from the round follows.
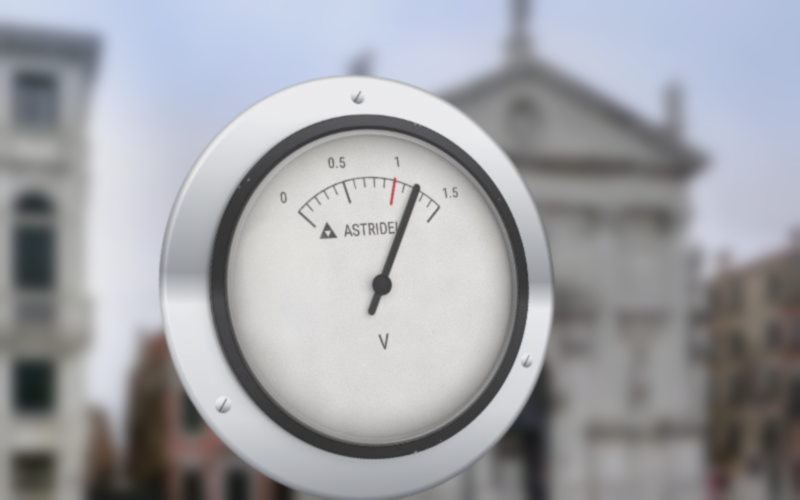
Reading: 1.2 V
